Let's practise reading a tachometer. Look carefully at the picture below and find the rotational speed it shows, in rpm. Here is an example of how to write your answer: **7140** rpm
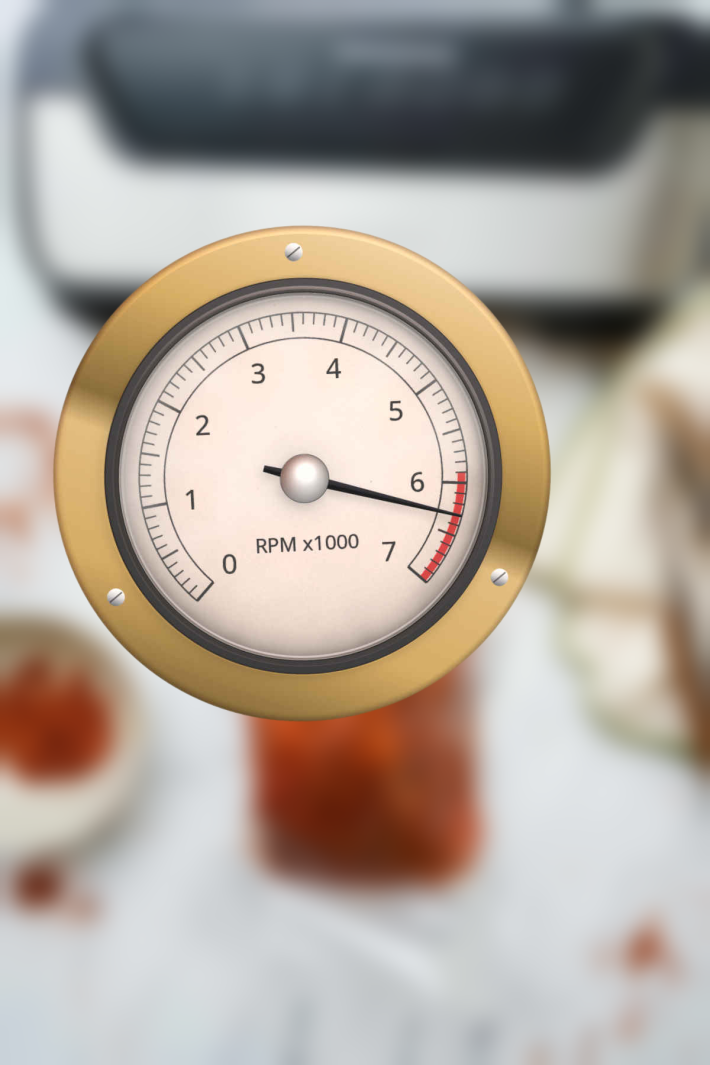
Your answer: **6300** rpm
